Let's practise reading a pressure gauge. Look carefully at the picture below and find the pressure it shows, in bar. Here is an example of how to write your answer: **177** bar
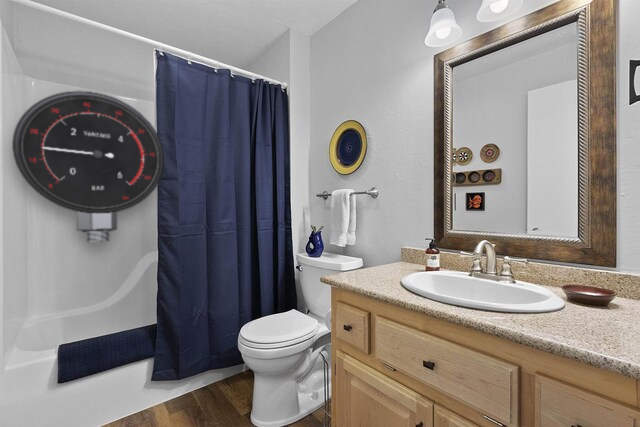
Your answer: **1** bar
